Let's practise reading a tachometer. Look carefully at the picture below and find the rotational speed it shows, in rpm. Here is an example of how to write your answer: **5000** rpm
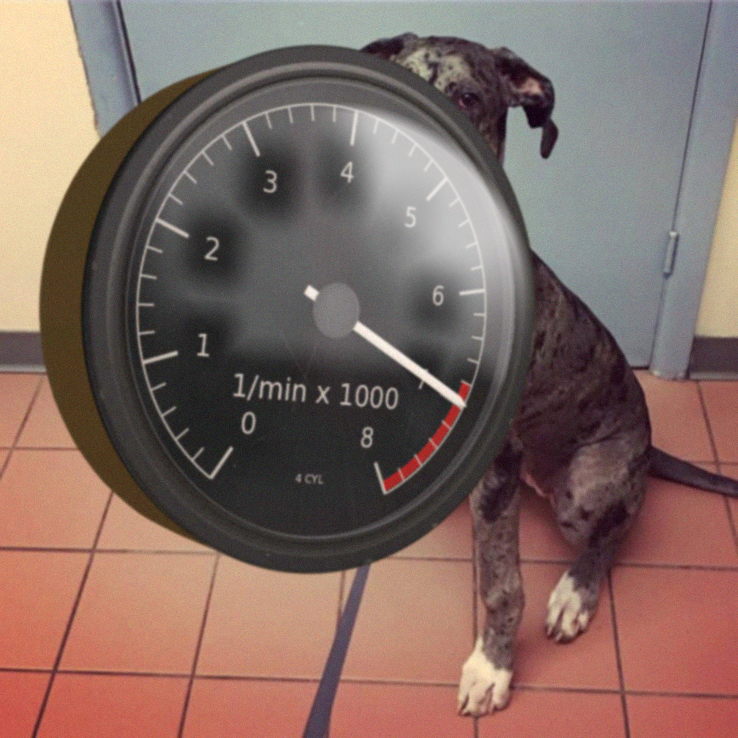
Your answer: **7000** rpm
